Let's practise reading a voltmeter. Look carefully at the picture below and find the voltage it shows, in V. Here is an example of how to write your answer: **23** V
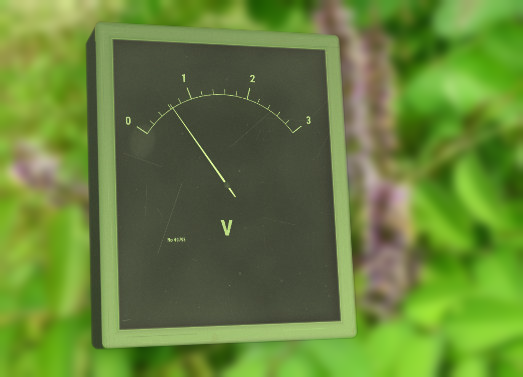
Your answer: **0.6** V
